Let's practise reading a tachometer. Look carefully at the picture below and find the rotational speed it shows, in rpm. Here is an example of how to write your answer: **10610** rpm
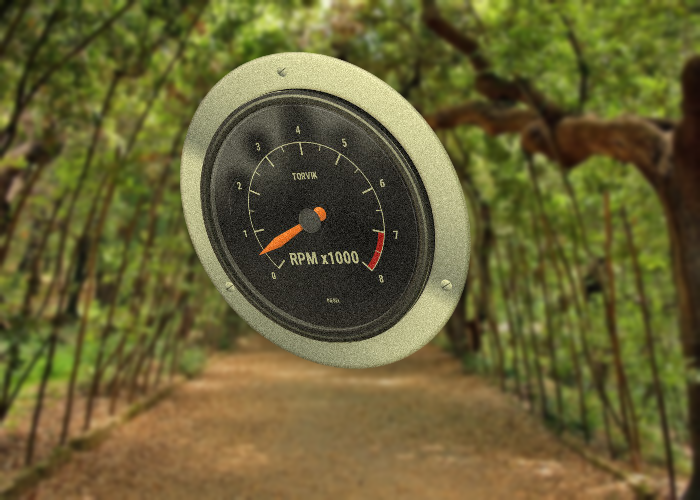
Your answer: **500** rpm
